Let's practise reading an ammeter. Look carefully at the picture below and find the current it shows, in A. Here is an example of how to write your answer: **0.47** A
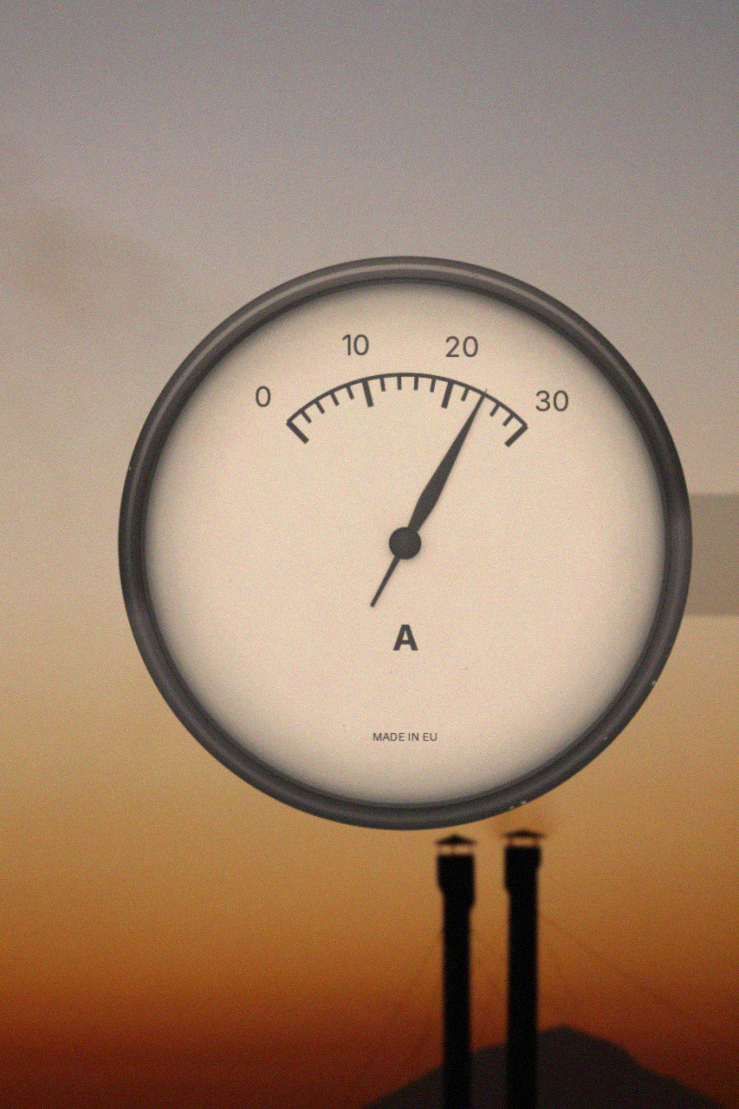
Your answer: **24** A
